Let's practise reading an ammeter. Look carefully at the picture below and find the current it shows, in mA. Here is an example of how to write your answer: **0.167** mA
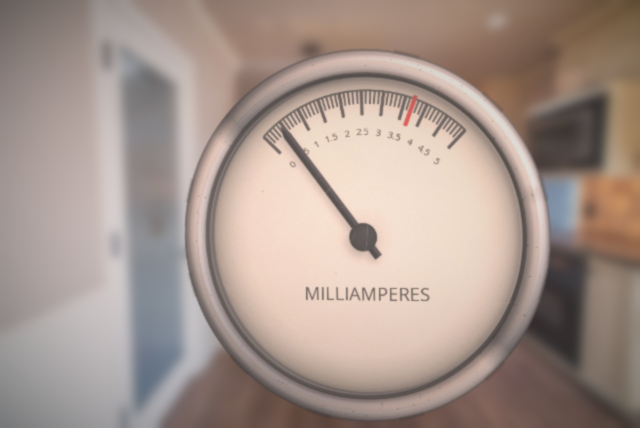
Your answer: **0.5** mA
